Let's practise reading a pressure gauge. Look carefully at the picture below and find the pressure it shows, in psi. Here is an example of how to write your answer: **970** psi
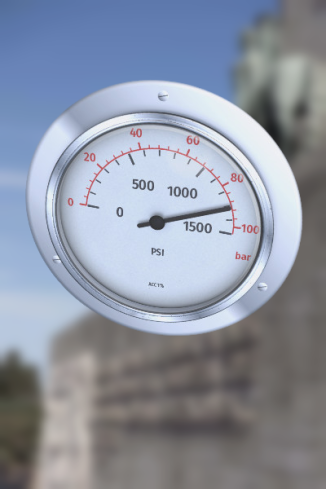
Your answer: **1300** psi
